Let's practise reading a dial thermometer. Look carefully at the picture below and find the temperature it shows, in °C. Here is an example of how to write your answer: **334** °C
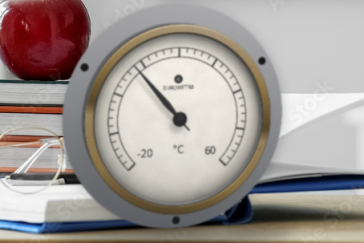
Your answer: **8** °C
